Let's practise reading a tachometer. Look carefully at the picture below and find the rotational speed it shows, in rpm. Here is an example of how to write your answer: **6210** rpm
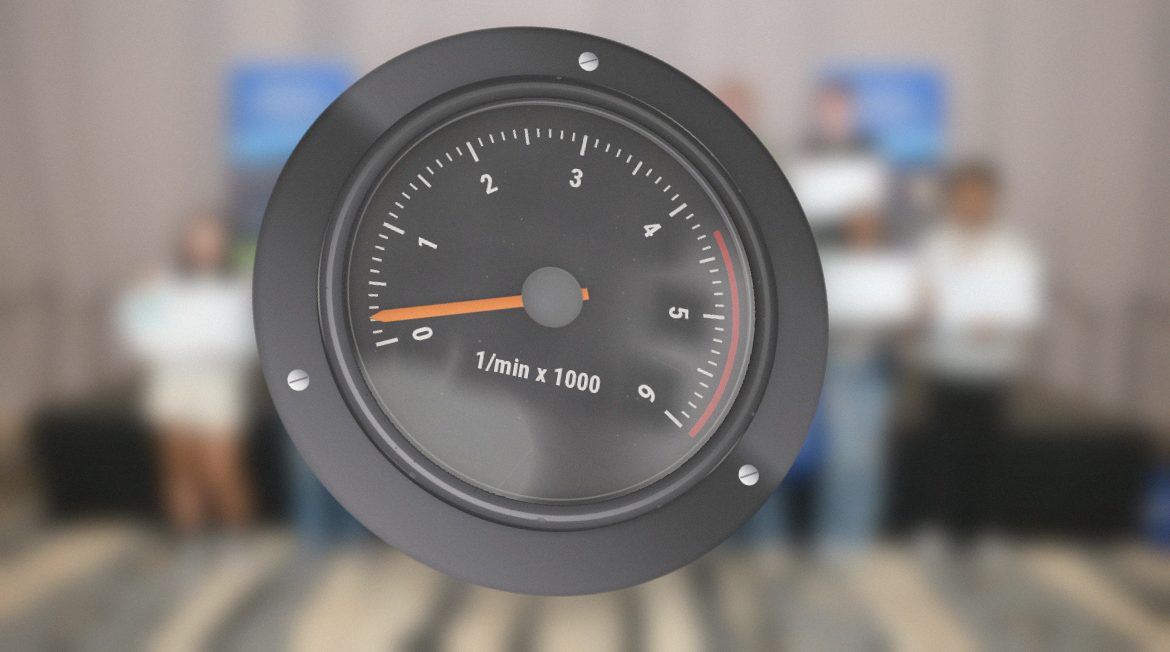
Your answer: **200** rpm
